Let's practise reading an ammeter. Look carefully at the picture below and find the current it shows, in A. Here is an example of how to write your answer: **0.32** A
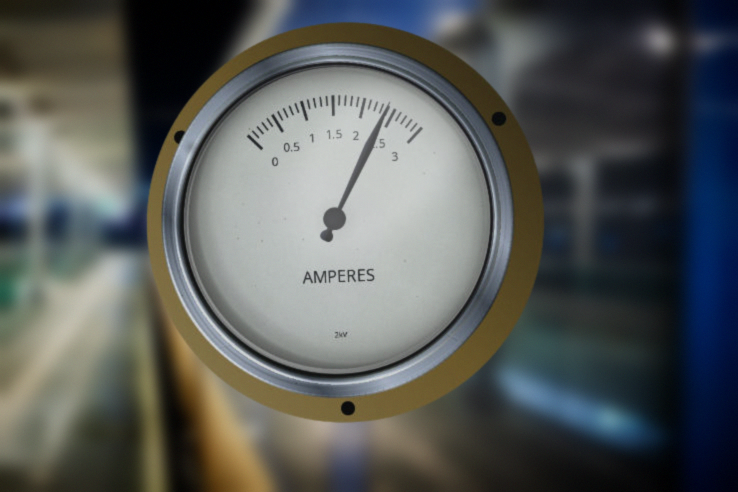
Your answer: **2.4** A
